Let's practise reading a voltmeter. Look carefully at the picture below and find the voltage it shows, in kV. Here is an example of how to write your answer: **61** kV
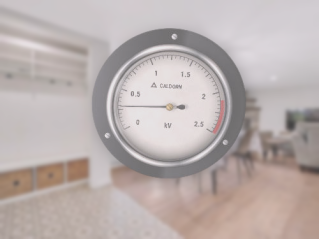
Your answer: **0.3** kV
